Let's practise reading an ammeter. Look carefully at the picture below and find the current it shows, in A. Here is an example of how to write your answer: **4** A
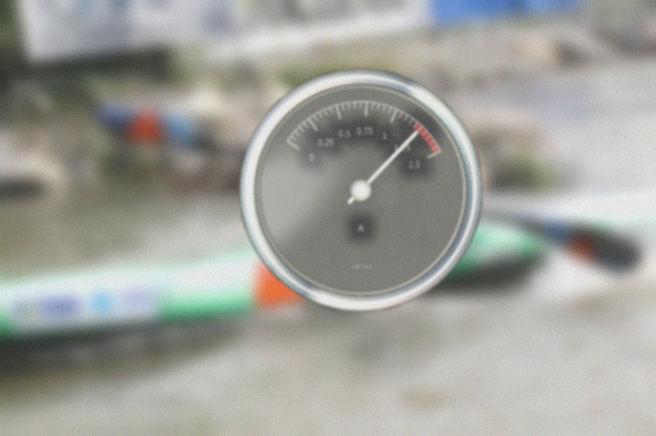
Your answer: **1.25** A
